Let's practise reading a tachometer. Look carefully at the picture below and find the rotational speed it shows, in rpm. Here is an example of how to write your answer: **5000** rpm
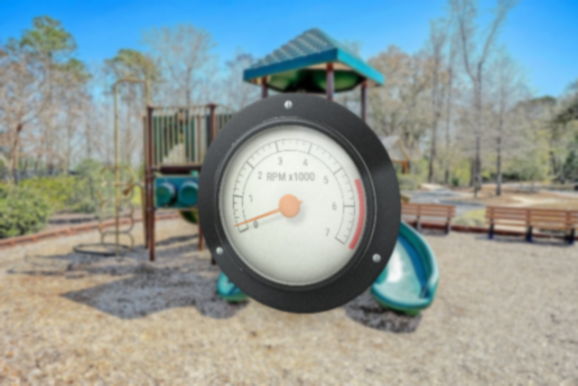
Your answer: **200** rpm
